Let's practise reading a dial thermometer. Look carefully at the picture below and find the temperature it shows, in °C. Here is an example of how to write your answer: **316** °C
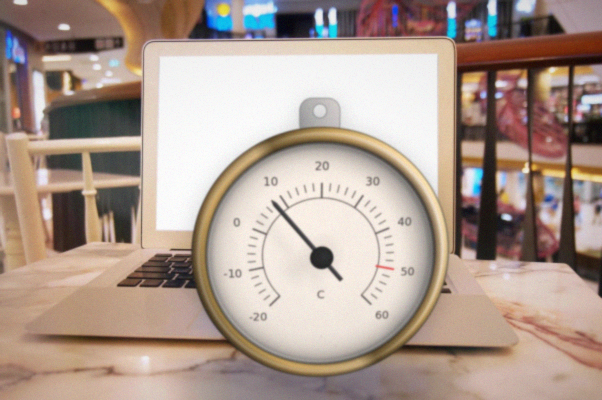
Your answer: **8** °C
